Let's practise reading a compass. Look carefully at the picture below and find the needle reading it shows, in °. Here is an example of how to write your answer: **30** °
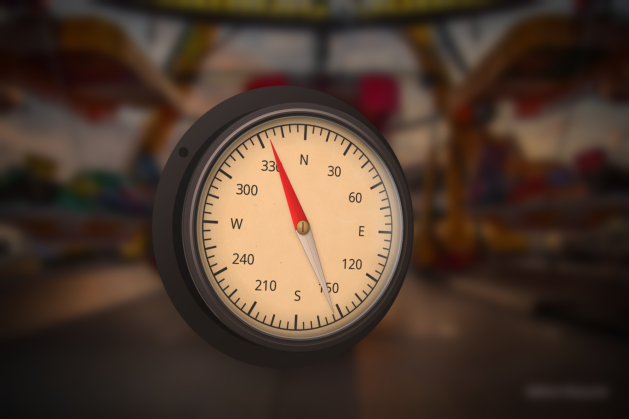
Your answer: **335** °
